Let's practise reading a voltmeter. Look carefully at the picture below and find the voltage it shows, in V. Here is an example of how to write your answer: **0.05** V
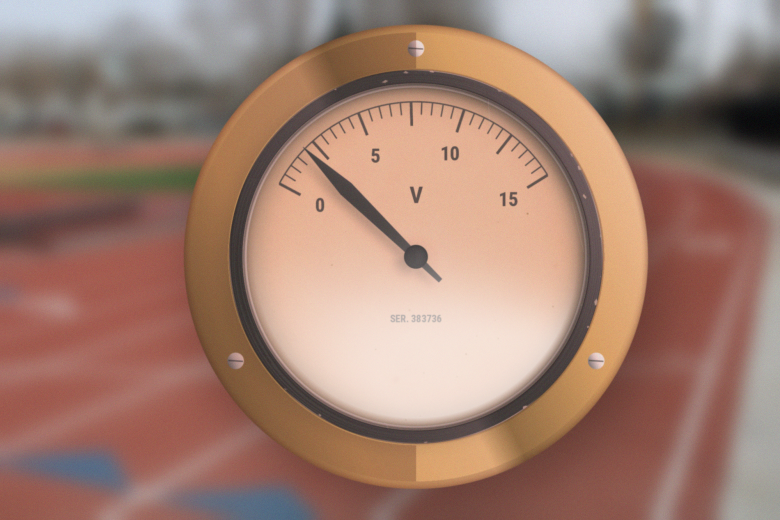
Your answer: **2** V
